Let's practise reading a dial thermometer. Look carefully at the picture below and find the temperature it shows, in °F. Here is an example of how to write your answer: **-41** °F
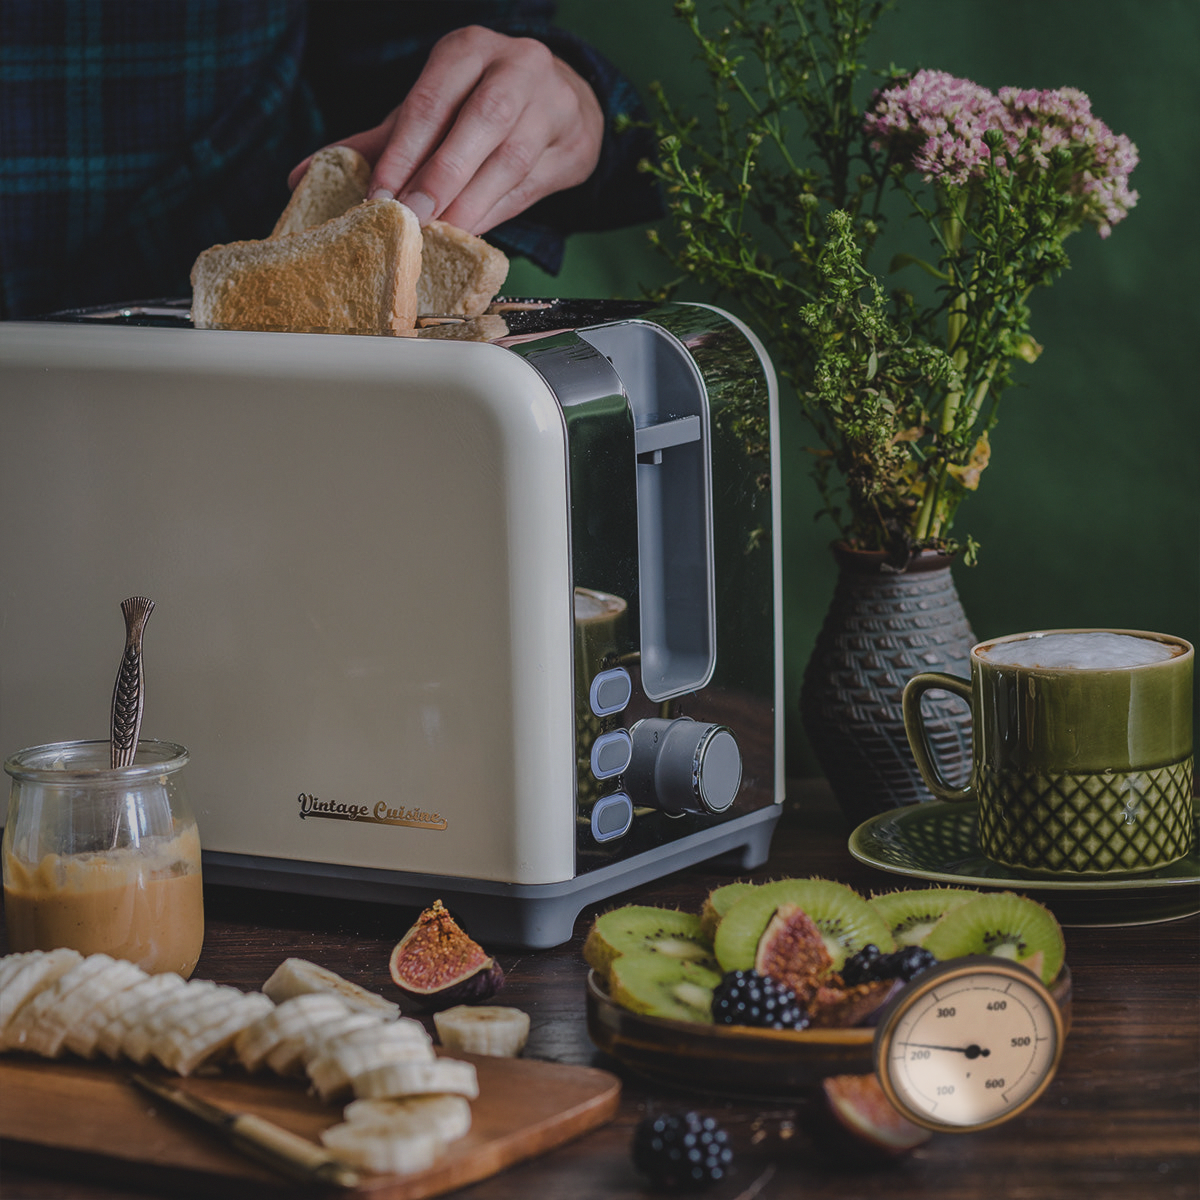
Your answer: **225** °F
